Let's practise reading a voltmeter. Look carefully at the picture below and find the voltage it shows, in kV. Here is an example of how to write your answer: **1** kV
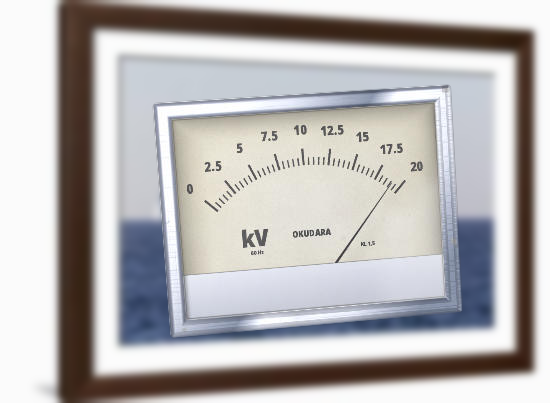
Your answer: **19** kV
